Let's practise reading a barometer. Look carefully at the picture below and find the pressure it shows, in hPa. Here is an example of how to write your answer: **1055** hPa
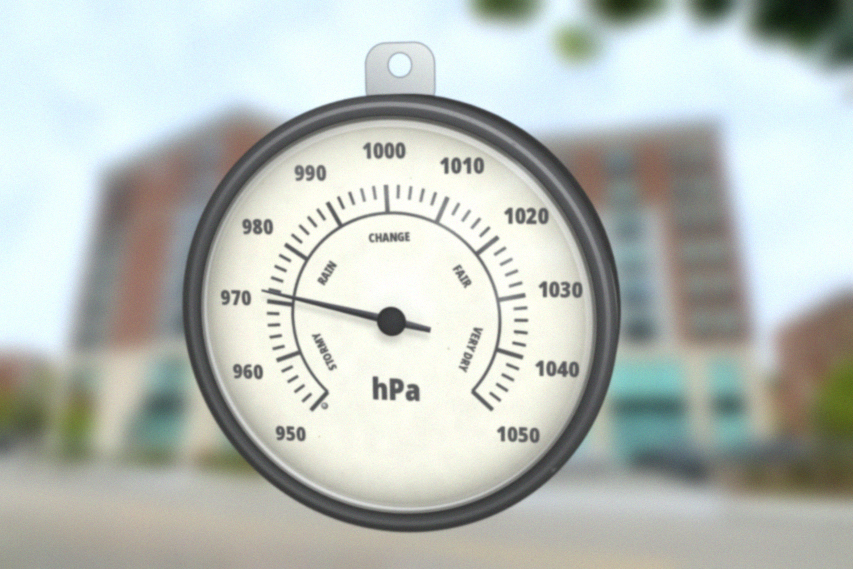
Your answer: **972** hPa
